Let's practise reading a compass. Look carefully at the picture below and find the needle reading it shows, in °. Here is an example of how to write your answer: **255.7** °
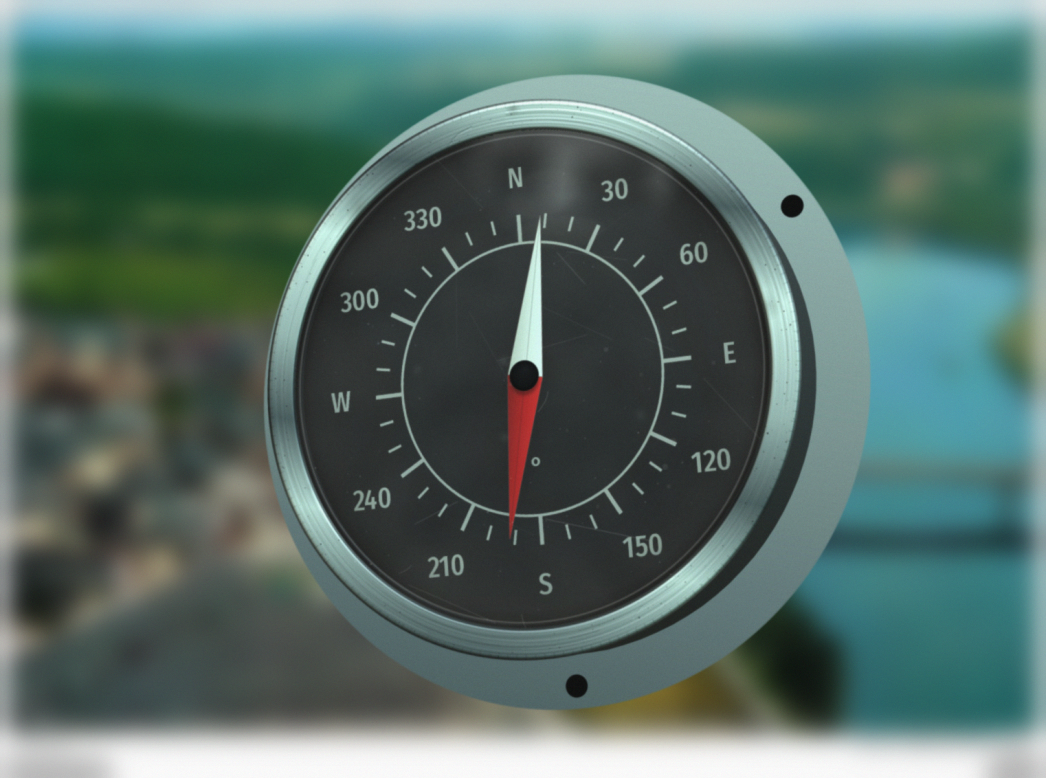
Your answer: **190** °
